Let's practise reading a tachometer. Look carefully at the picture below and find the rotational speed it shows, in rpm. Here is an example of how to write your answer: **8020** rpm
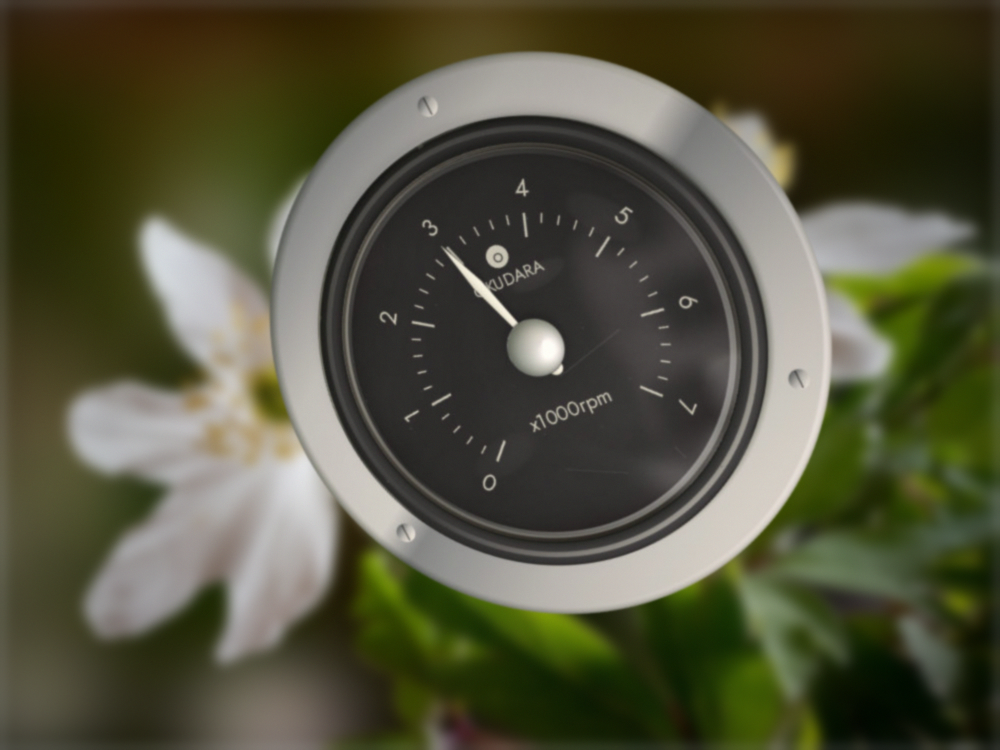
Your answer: **3000** rpm
